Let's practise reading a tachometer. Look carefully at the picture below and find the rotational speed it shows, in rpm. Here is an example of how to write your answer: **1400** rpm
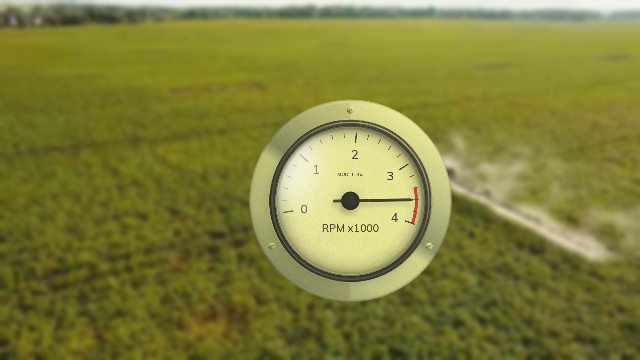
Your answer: **3600** rpm
